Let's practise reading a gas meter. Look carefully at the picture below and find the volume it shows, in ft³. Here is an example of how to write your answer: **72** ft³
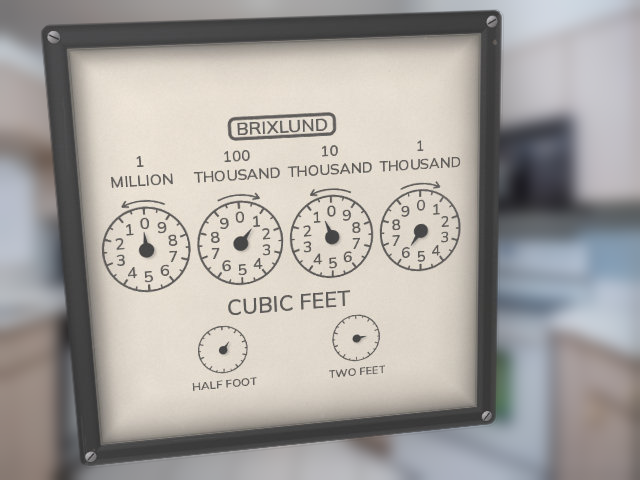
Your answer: **10600** ft³
